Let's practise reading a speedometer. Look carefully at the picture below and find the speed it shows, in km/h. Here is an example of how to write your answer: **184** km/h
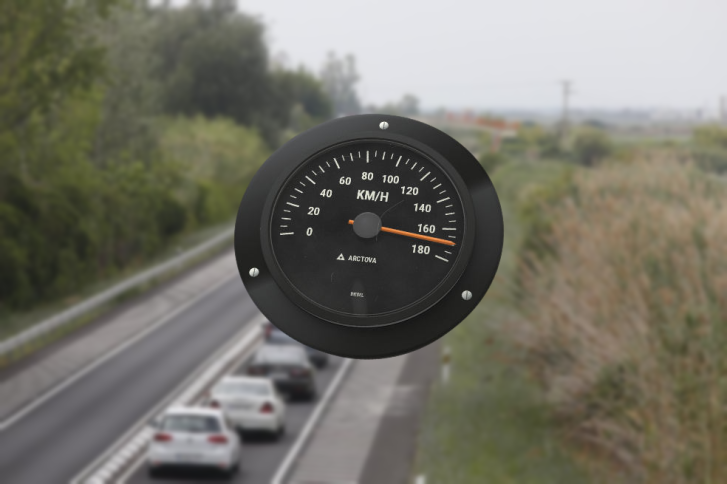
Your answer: **170** km/h
